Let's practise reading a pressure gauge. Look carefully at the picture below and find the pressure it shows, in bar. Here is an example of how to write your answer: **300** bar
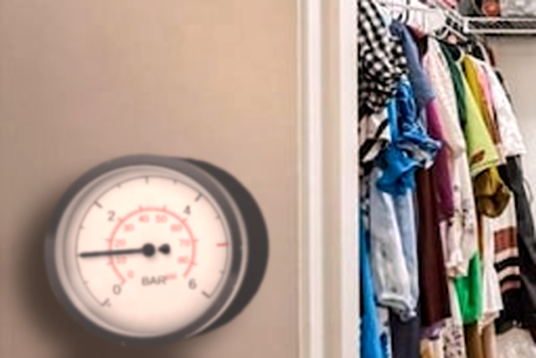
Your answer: **1** bar
